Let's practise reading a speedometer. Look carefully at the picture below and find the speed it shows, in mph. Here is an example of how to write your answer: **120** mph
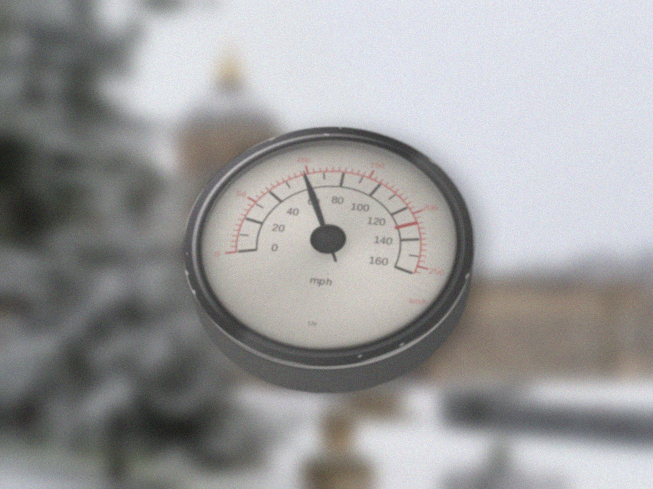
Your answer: **60** mph
